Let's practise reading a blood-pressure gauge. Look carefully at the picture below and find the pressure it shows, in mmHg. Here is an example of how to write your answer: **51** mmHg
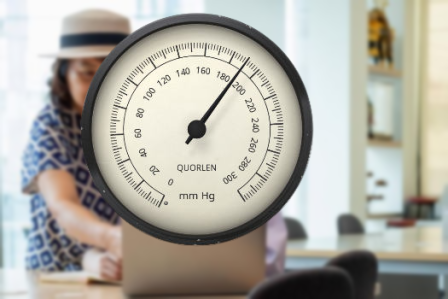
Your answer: **190** mmHg
